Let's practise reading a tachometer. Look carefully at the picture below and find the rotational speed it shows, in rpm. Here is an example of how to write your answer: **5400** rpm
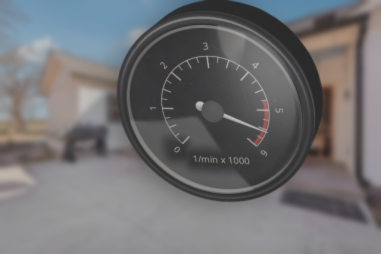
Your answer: **5500** rpm
